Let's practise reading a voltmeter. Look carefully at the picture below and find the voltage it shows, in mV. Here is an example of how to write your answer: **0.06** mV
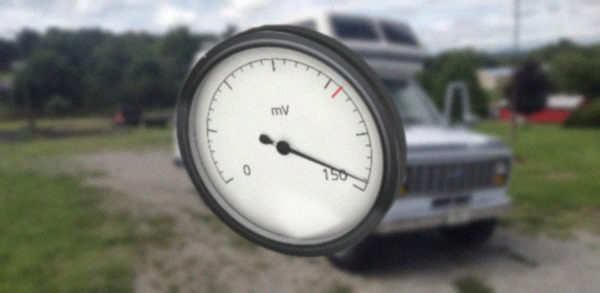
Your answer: **145** mV
